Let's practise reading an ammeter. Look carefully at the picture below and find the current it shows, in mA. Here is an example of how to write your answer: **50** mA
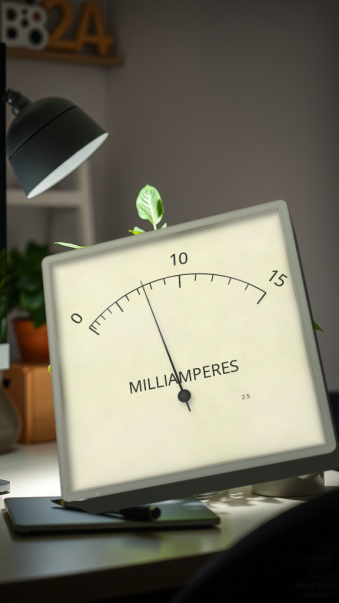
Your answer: **7.5** mA
